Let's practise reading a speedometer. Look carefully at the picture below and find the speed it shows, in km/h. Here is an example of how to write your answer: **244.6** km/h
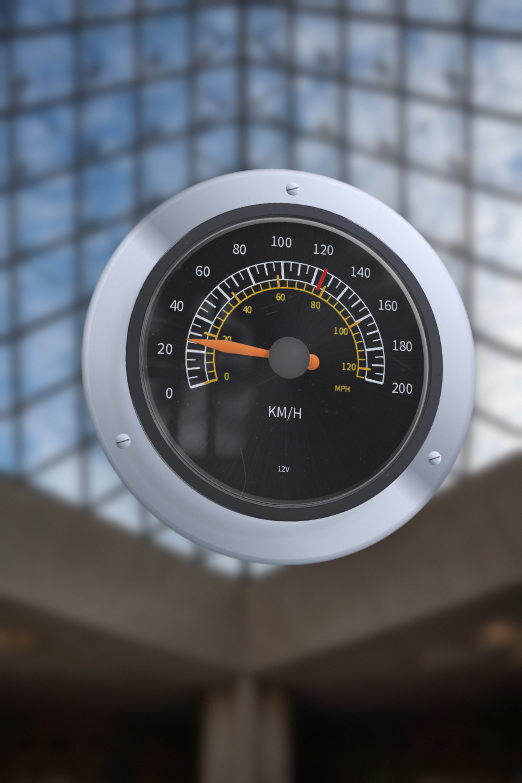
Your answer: **25** km/h
